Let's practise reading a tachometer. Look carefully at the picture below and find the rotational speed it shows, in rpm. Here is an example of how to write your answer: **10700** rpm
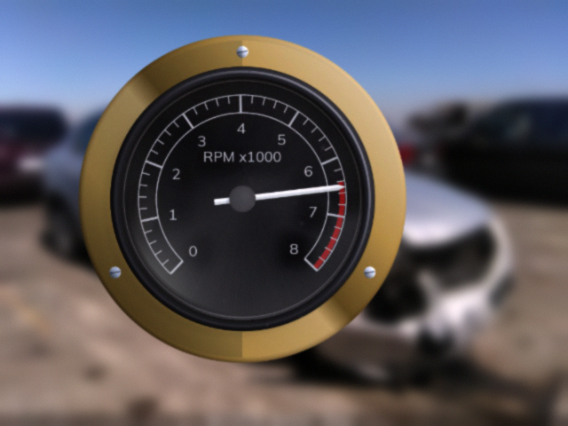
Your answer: **6500** rpm
